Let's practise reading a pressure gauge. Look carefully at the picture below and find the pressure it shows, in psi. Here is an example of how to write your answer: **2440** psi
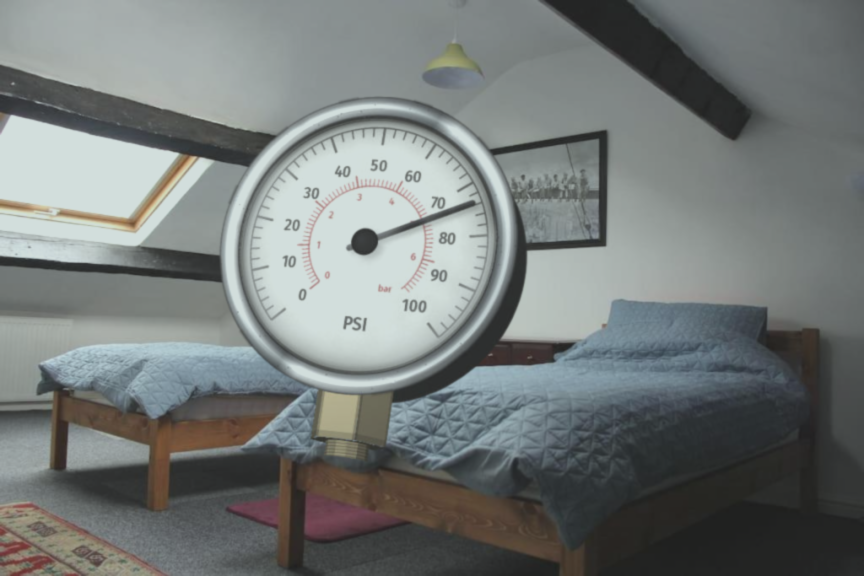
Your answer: **74** psi
